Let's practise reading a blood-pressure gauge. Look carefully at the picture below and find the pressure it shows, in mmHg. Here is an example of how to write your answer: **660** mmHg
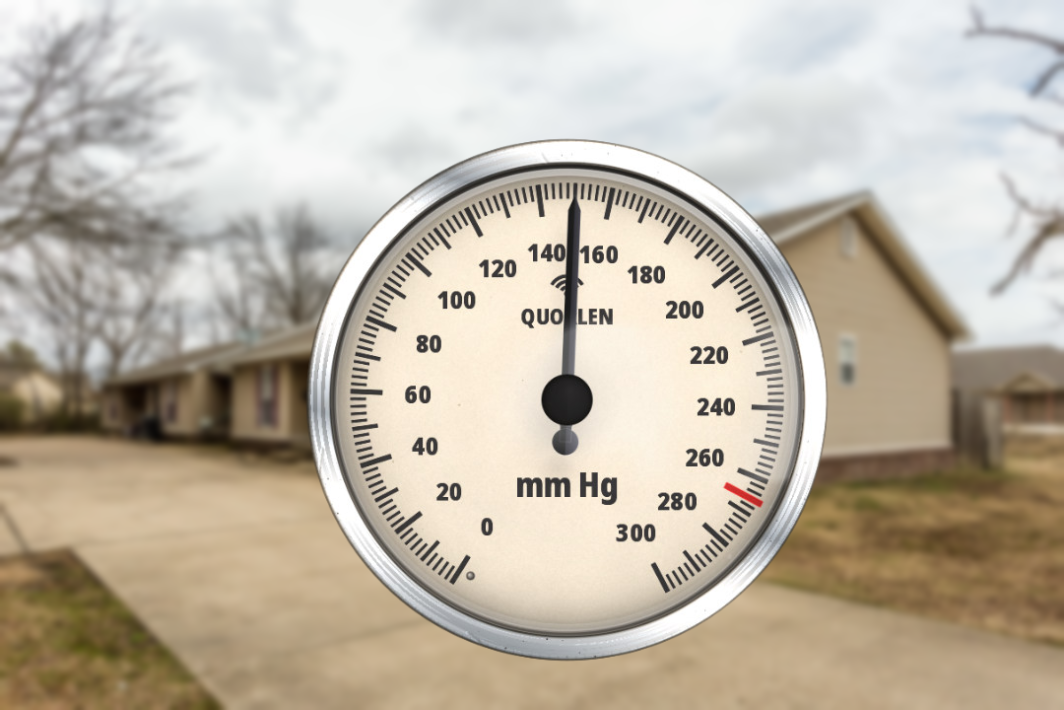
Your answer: **150** mmHg
